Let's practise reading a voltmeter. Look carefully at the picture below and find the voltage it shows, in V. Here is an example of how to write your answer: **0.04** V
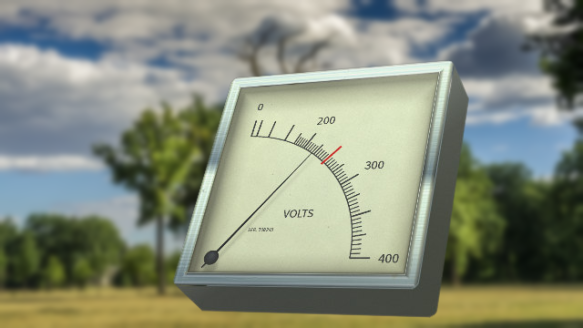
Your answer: **225** V
